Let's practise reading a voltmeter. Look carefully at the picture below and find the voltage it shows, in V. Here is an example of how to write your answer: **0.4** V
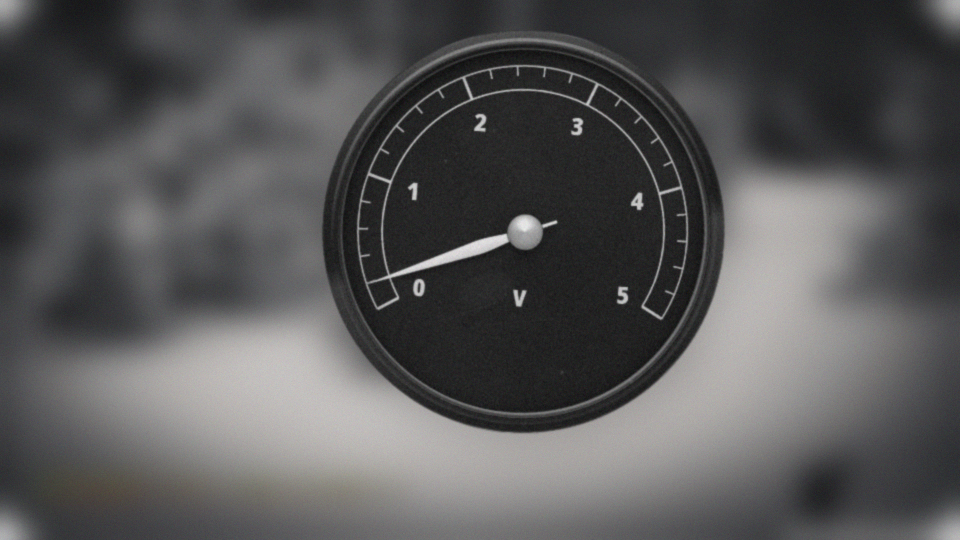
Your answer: **0.2** V
